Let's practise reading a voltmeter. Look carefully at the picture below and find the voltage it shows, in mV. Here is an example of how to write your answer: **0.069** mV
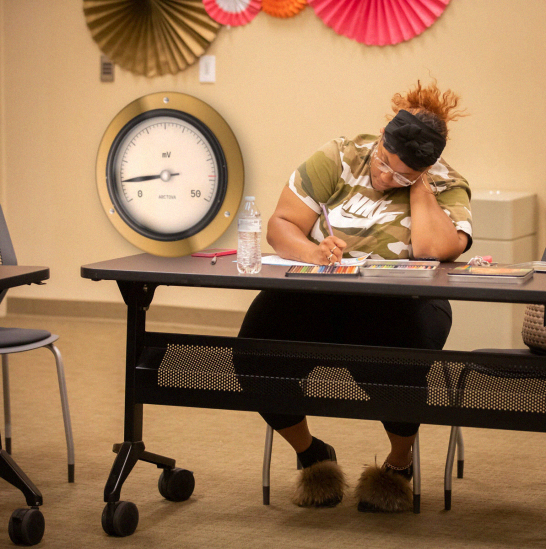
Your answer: **5** mV
